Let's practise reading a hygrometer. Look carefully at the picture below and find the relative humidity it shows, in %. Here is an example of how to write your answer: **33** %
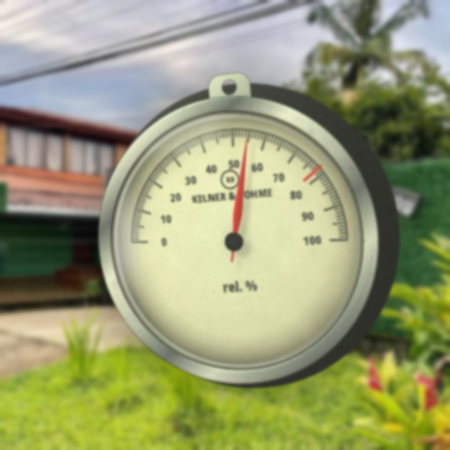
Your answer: **55** %
